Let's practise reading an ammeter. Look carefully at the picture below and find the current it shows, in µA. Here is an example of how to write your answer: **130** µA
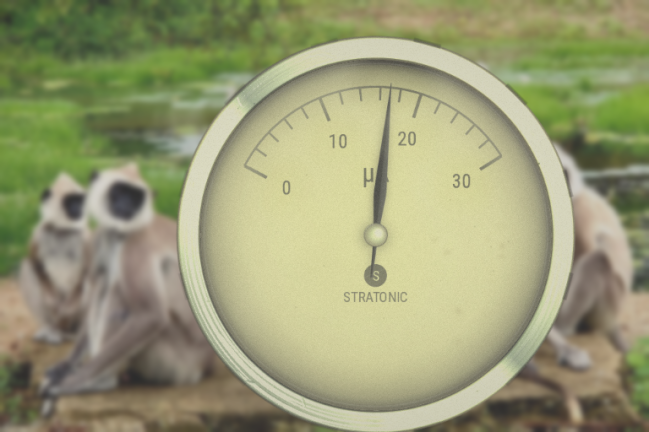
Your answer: **17** µA
